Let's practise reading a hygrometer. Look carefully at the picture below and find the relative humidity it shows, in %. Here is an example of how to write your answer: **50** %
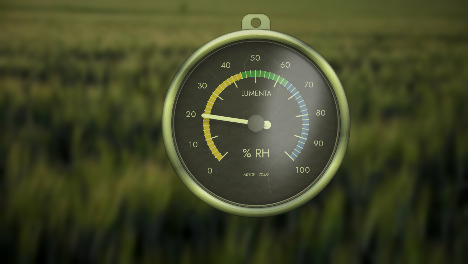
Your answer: **20** %
